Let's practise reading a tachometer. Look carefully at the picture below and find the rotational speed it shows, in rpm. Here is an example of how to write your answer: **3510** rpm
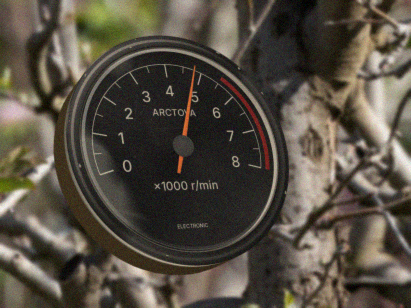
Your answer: **4750** rpm
